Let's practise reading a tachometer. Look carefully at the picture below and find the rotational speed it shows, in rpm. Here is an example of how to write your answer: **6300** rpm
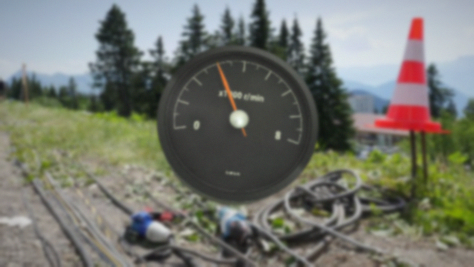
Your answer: **3000** rpm
